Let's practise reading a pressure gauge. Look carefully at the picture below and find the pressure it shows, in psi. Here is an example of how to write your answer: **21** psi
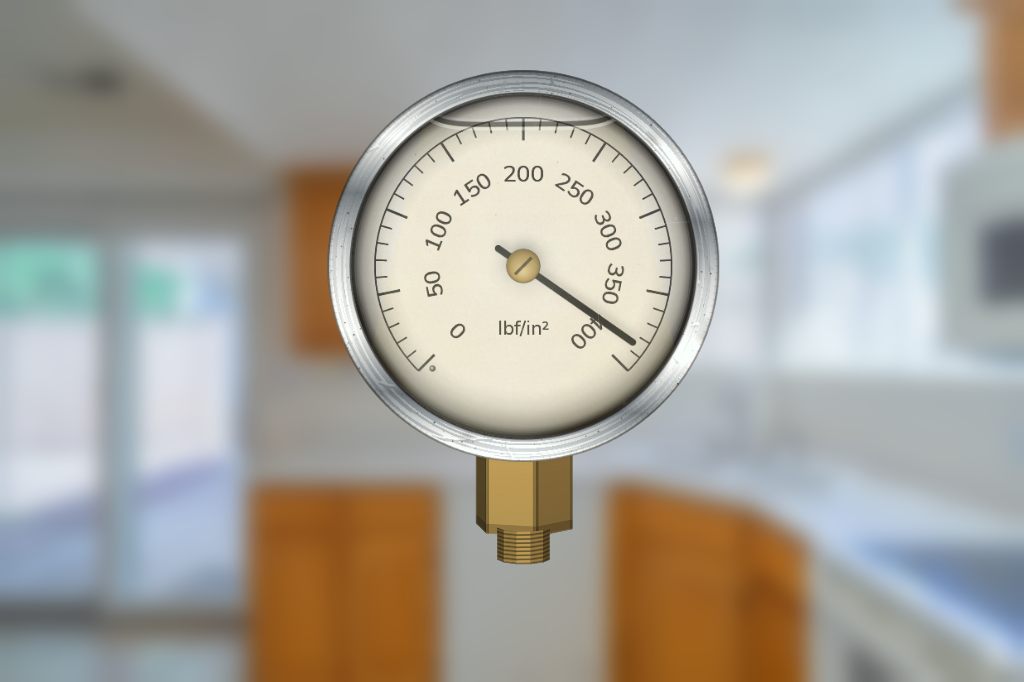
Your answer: **385** psi
